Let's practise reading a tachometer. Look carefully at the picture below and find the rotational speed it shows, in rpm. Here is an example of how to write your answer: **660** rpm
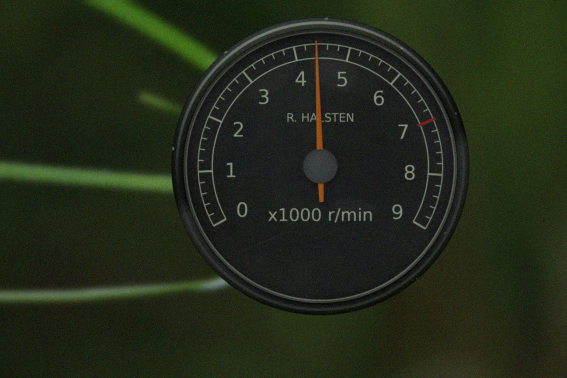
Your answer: **4400** rpm
